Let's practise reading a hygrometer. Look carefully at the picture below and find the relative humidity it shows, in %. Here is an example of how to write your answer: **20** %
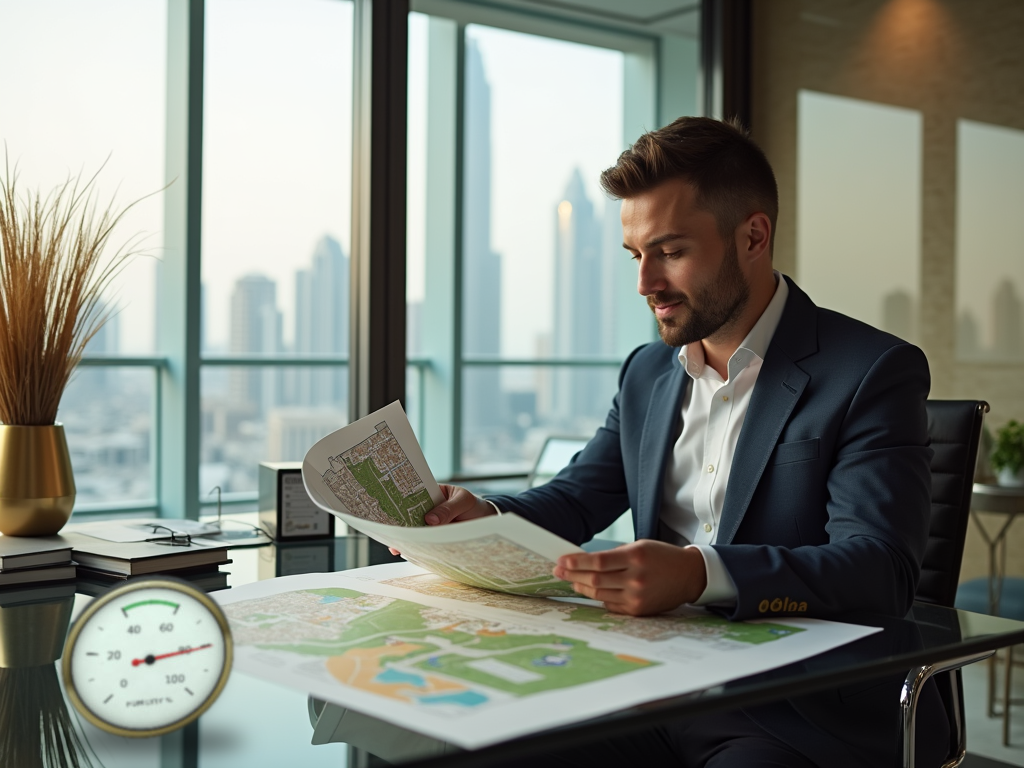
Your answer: **80** %
